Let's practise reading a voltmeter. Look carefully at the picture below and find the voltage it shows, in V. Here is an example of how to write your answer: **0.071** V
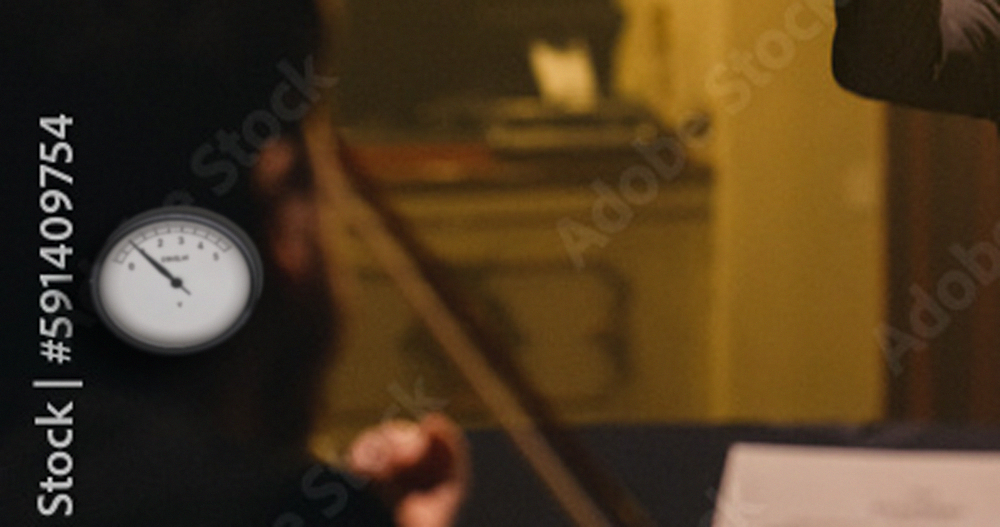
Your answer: **1** V
